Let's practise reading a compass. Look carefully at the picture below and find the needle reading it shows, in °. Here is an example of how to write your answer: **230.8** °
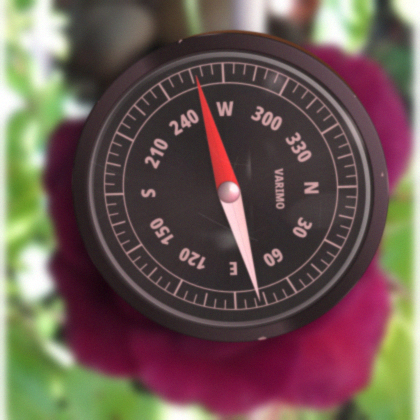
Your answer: **257.5** °
